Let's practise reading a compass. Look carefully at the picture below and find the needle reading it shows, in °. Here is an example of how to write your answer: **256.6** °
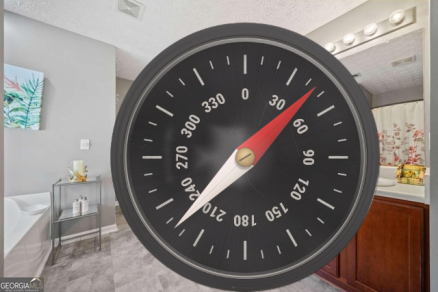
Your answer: **45** °
